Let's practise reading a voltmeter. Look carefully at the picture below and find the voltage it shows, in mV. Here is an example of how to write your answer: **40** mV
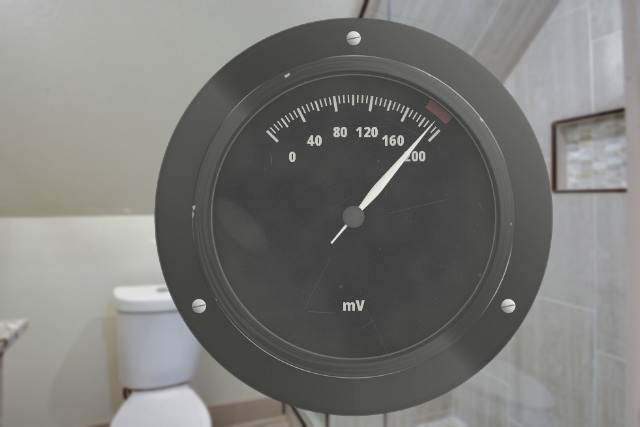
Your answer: **190** mV
